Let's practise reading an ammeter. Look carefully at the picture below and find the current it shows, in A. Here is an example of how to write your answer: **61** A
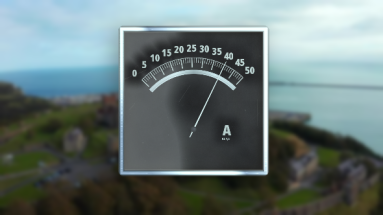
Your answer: **40** A
